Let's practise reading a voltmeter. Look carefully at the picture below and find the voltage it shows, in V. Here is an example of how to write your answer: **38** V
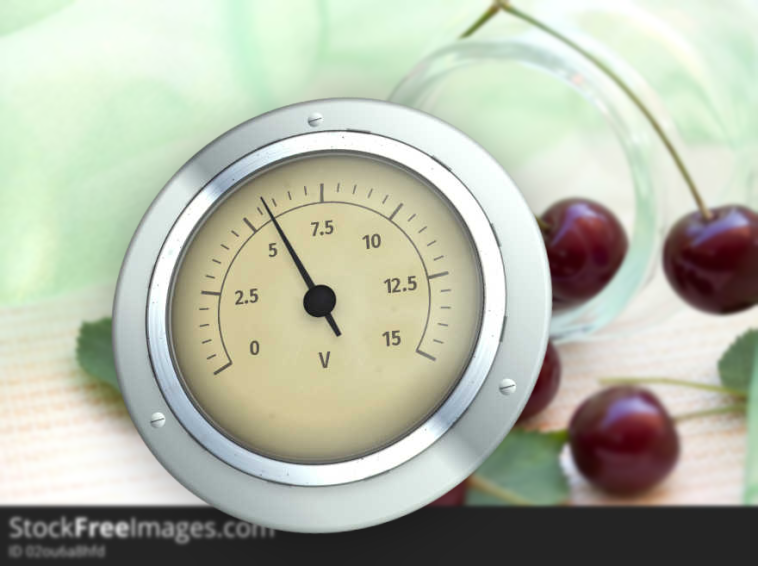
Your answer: **5.75** V
